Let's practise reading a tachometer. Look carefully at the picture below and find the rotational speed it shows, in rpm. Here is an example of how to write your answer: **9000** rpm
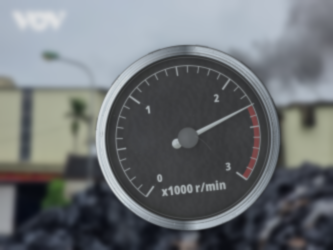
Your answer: **2300** rpm
